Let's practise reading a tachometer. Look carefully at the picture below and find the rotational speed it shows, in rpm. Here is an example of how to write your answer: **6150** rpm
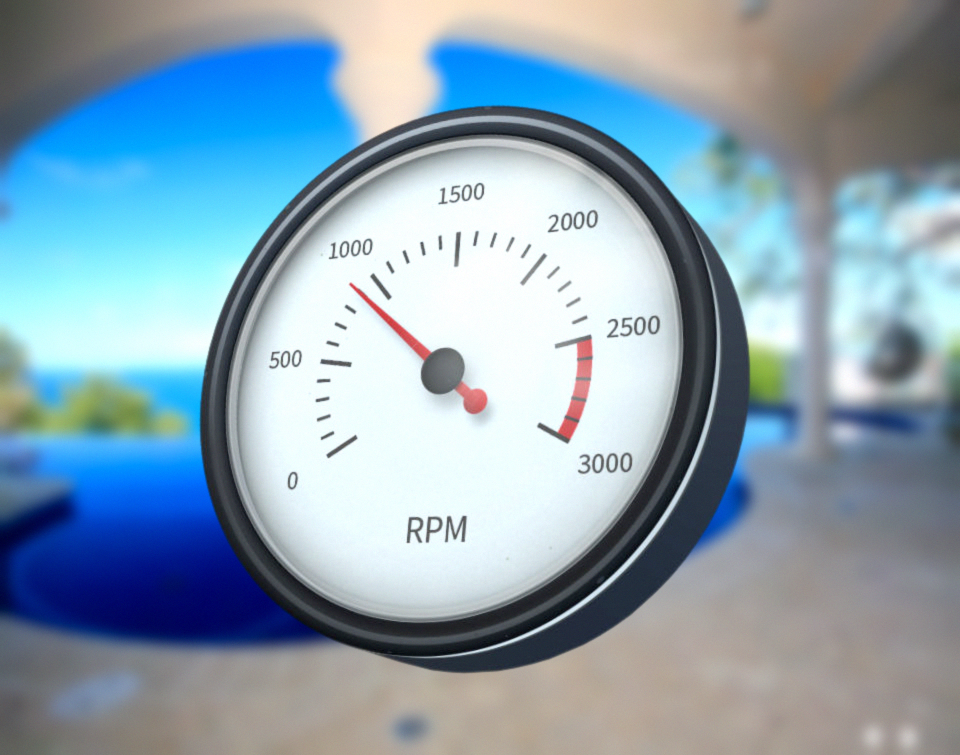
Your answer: **900** rpm
